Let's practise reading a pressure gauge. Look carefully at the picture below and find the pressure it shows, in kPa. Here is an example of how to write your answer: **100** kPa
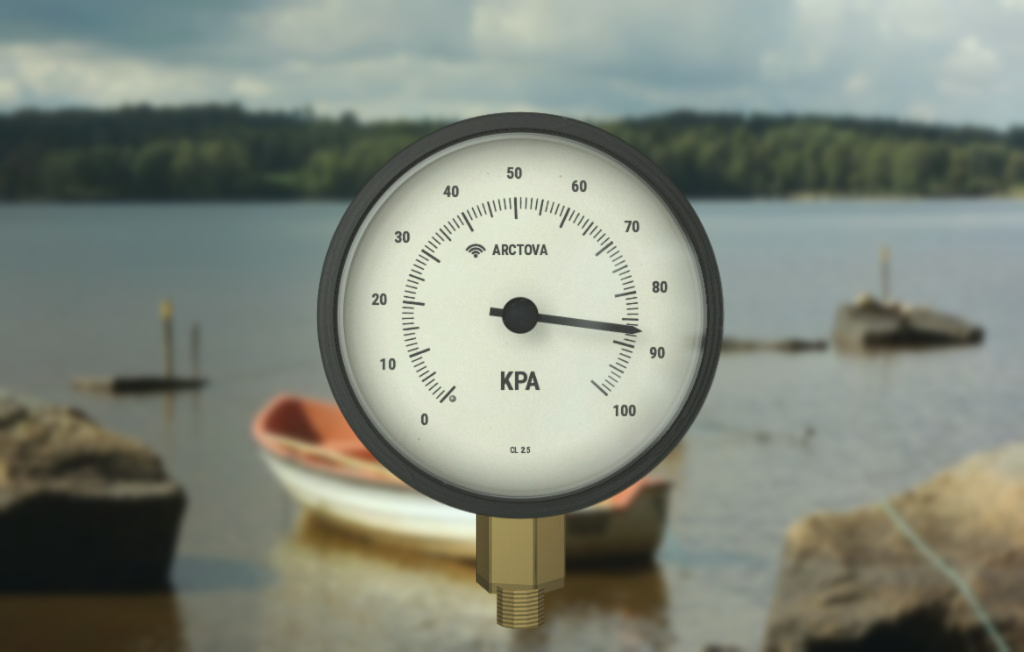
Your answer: **87** kPa
